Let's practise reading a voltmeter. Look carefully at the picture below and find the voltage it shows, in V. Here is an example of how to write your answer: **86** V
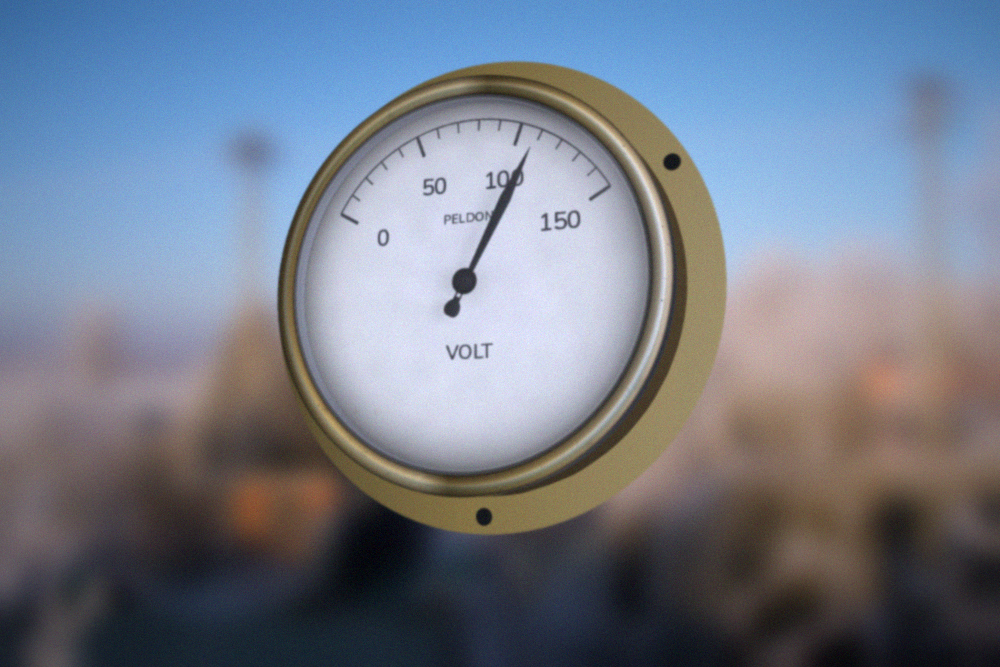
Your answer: **110** V
